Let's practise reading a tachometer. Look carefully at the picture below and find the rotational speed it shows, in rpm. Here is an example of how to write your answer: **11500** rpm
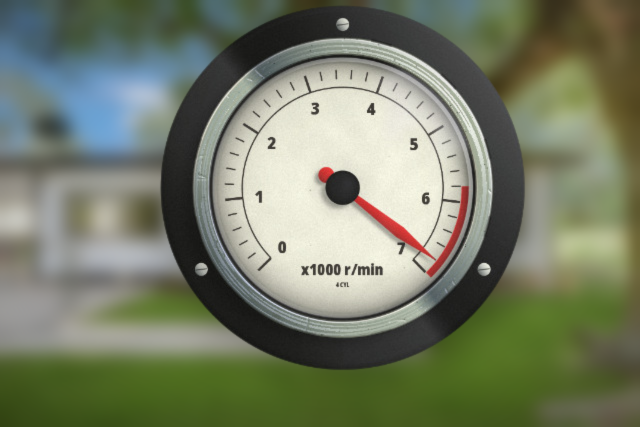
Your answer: **6800** rpm
